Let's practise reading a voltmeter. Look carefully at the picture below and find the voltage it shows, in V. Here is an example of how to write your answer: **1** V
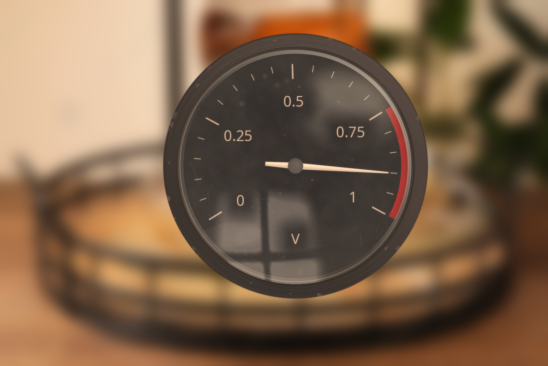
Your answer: **0.9** V
